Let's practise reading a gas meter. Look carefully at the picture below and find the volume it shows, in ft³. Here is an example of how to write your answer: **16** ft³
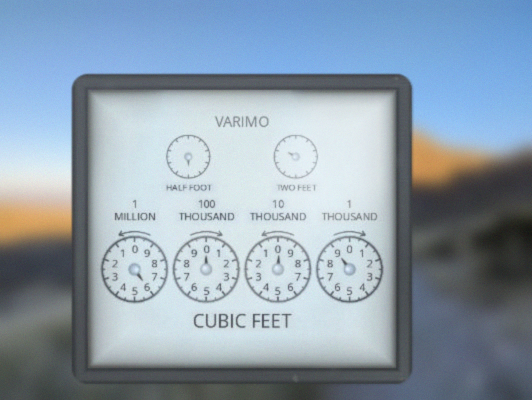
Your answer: **599900** ft³
